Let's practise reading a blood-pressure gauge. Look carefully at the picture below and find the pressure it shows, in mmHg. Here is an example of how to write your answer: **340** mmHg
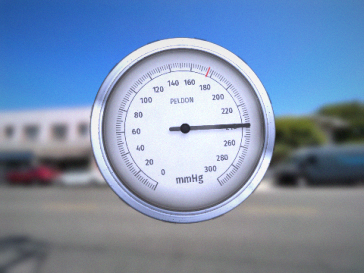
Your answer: **240** mmHg
